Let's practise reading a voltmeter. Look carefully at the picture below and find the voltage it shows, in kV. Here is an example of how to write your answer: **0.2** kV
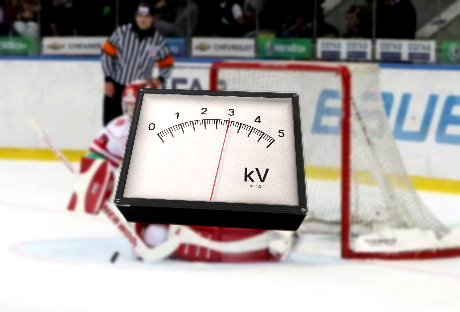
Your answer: **3** kV
